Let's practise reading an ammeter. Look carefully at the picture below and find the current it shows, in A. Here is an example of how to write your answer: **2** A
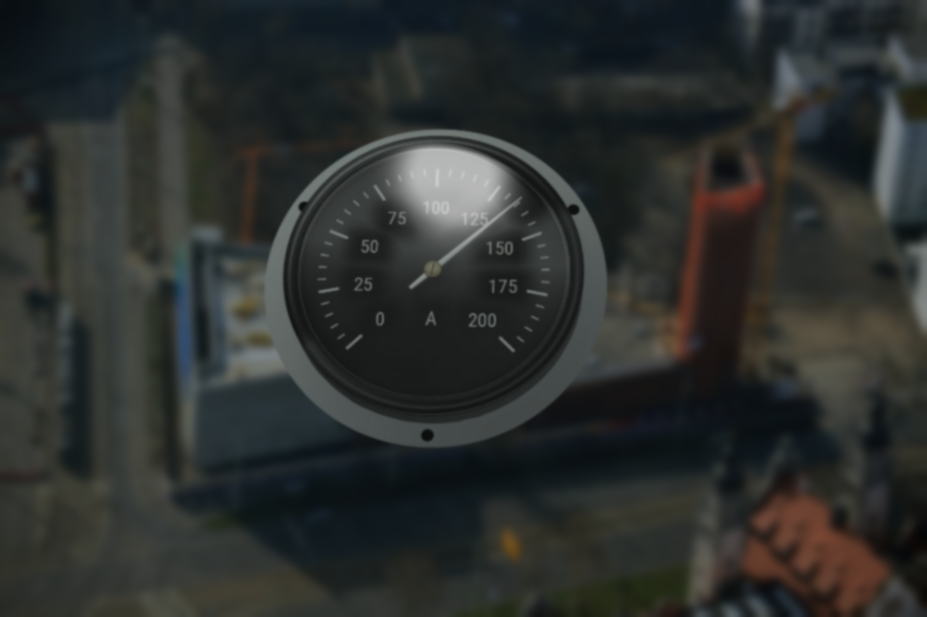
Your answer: **135** A
